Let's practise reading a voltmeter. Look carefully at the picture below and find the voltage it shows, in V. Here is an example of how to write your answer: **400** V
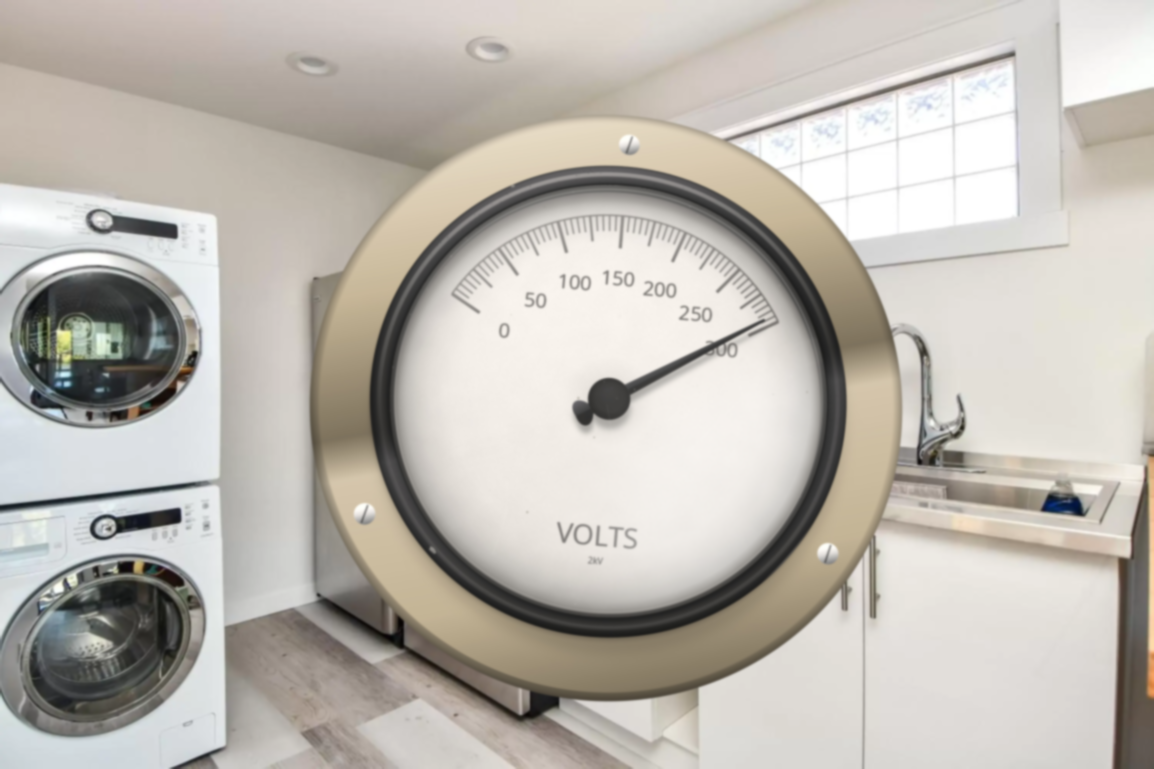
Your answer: **295** V
